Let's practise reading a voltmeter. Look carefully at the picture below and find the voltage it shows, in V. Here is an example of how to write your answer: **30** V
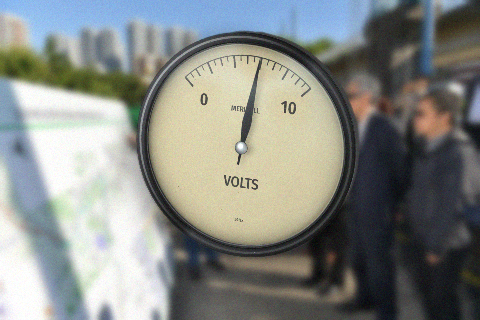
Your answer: **6** V
